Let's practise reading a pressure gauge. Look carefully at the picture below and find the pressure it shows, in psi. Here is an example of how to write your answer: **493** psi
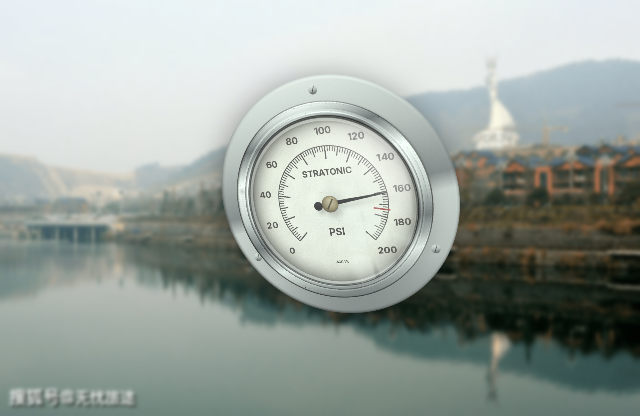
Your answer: **160** psi
